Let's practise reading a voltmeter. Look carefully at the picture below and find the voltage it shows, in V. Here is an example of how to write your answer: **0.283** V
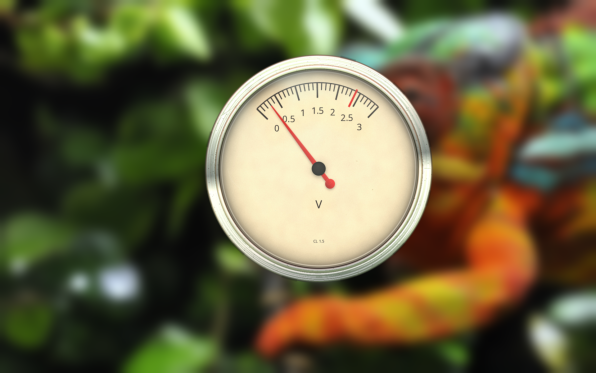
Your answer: **0.3** V
